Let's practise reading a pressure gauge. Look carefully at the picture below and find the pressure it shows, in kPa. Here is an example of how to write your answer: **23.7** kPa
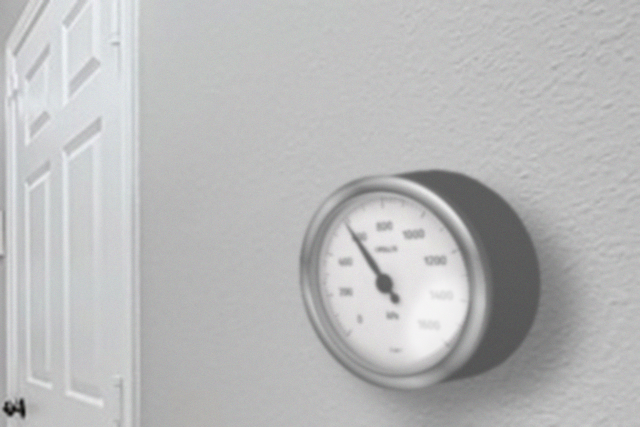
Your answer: **600** kPa
